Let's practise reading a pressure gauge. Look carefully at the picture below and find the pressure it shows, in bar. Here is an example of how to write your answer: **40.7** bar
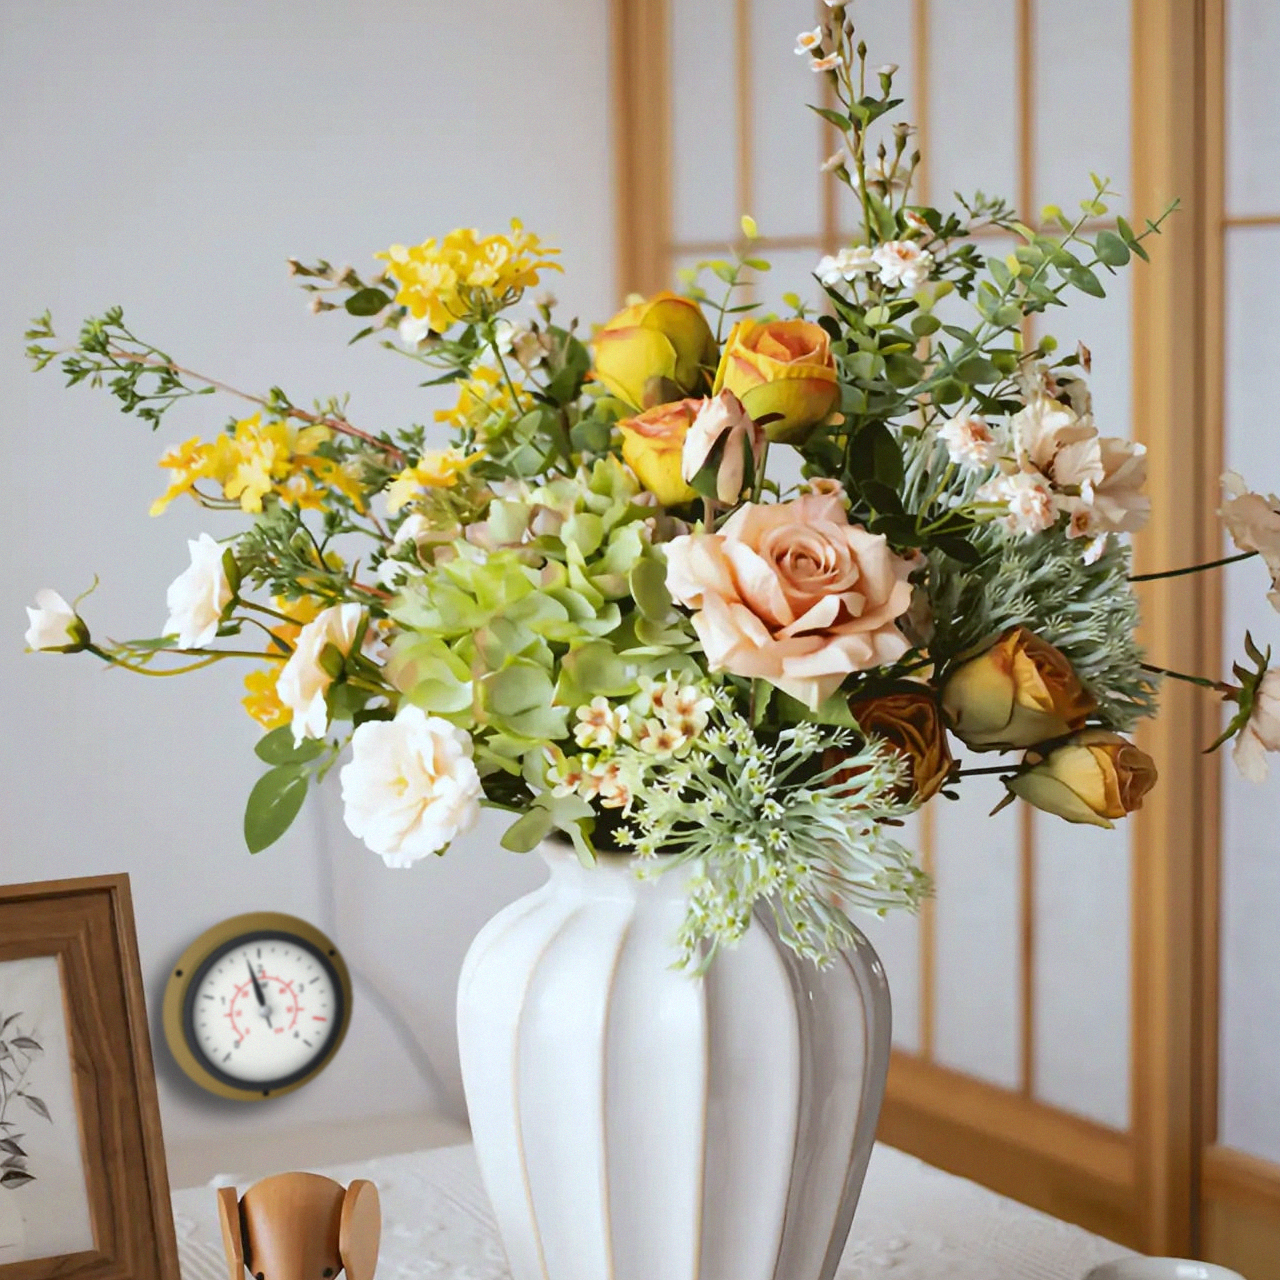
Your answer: **1.8** bar
